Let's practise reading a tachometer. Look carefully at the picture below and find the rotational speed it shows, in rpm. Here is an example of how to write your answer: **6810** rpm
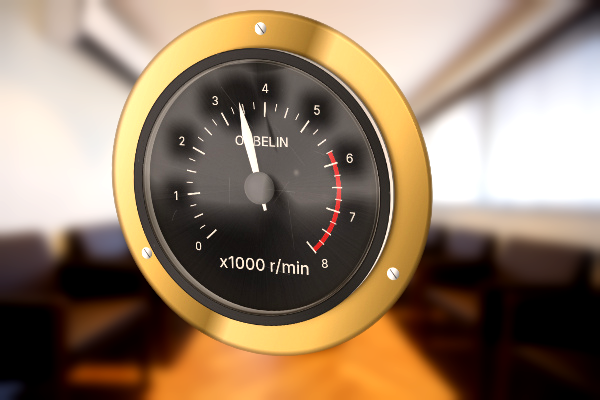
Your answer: **3500** rpm
